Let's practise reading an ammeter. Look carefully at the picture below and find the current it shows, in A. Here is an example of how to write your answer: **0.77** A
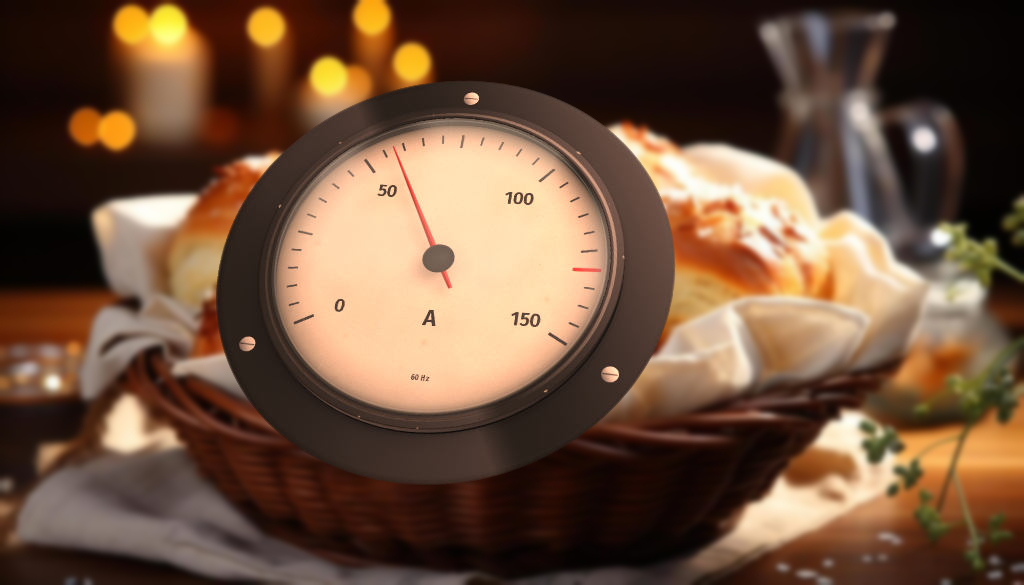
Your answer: **57.5** A
